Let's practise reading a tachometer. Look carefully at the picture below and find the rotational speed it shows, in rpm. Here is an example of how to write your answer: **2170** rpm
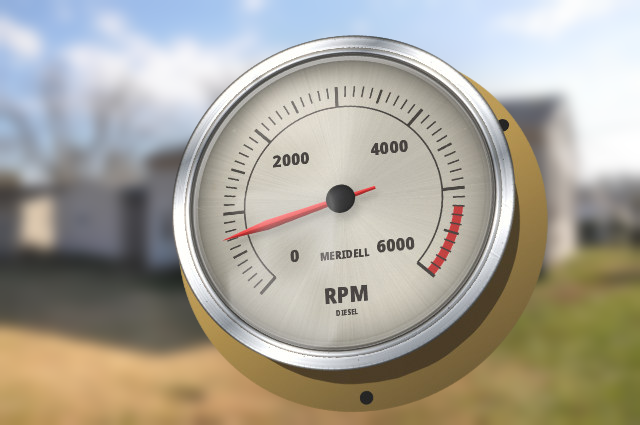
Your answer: **700** rpm
